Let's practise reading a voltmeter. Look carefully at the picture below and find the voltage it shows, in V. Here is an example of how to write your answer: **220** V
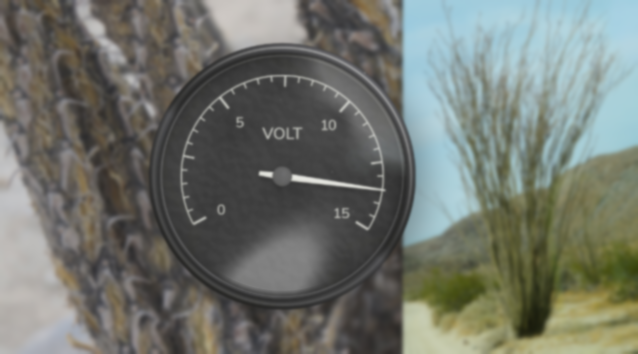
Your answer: **13.5** V
